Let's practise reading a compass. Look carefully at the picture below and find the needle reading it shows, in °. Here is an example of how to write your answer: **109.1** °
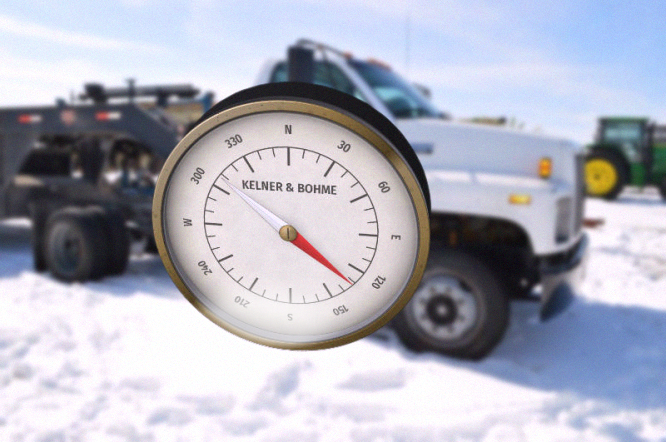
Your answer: **130** °
